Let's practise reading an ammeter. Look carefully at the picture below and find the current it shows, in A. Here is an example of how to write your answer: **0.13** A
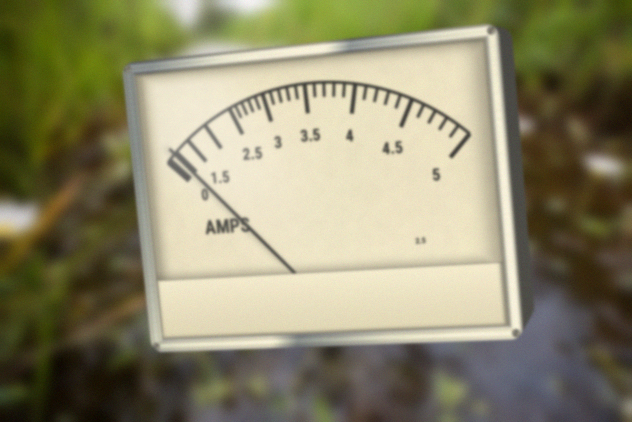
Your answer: **1** A
